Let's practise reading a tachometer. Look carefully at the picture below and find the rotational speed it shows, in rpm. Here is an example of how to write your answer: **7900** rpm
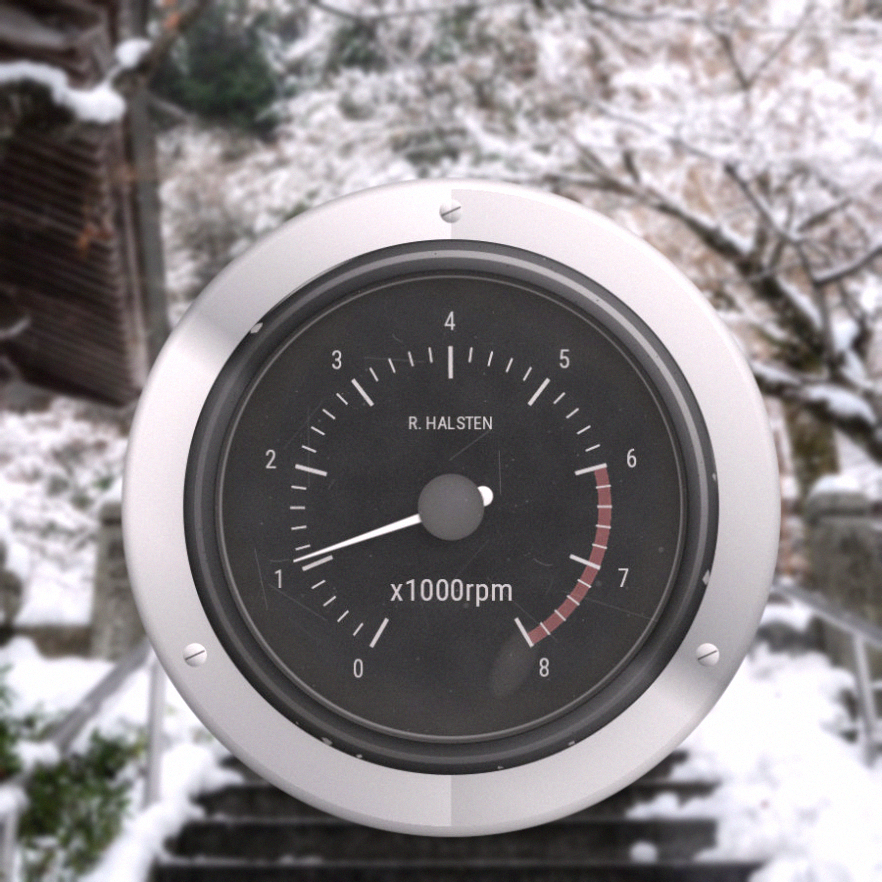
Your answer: **1100** rpm
